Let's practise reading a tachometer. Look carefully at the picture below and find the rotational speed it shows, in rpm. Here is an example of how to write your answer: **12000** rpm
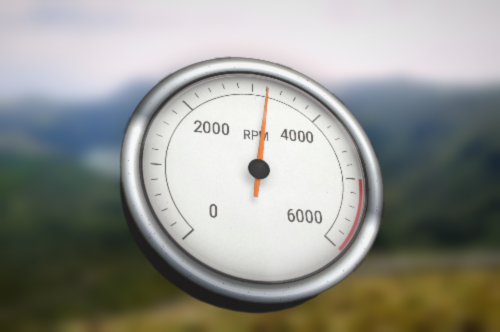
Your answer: **3200** rpm
